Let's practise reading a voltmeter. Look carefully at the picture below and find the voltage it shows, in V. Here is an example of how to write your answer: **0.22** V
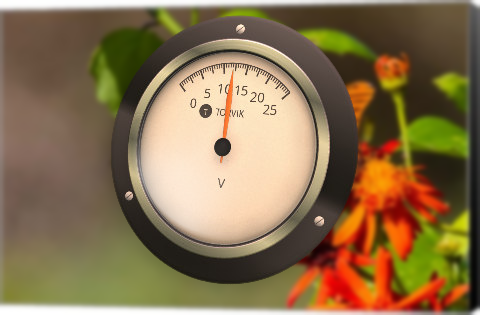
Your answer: **12.5** V
